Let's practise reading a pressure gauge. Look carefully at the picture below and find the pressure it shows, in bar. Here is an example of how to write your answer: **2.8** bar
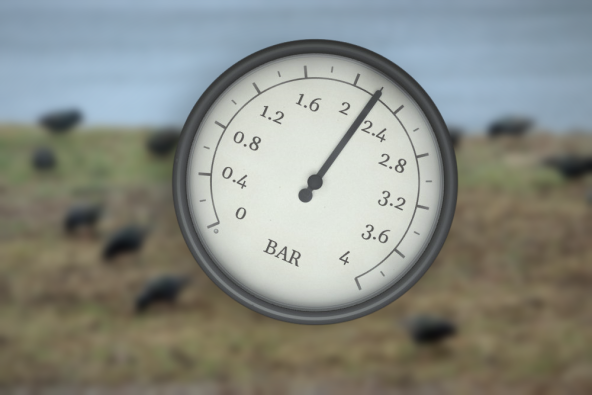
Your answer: **2.2** bar
